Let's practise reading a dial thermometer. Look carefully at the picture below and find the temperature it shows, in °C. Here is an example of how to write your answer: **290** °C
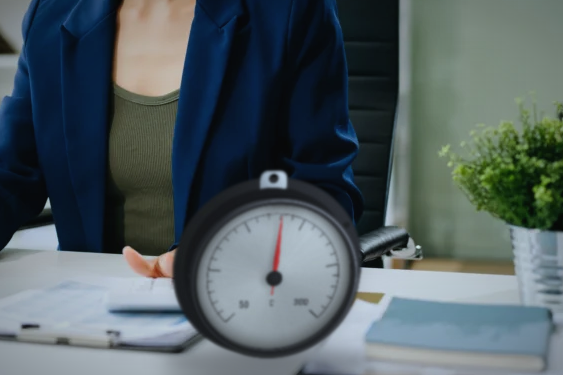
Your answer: **180** °C
